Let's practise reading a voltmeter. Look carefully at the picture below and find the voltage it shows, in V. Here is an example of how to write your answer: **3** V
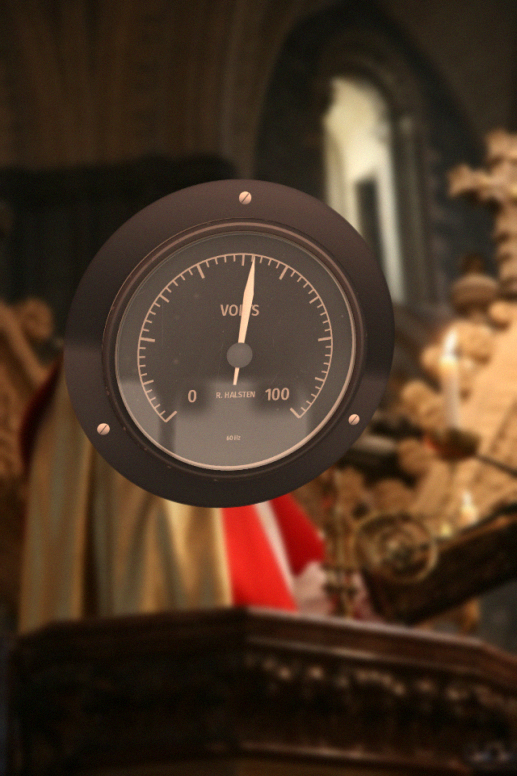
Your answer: **52** V
